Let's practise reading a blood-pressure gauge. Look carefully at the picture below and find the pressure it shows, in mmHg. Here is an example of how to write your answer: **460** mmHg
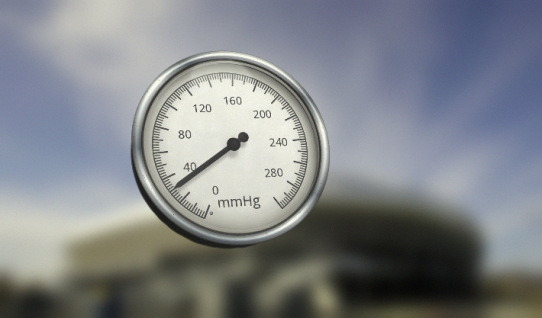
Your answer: **30** mmHg
